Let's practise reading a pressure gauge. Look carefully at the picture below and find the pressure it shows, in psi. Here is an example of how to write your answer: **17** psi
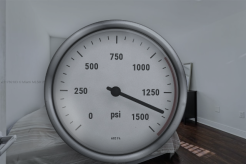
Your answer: **1375** psi
